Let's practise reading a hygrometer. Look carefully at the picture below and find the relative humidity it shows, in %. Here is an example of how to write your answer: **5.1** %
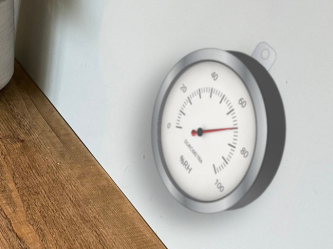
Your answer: **70** %
